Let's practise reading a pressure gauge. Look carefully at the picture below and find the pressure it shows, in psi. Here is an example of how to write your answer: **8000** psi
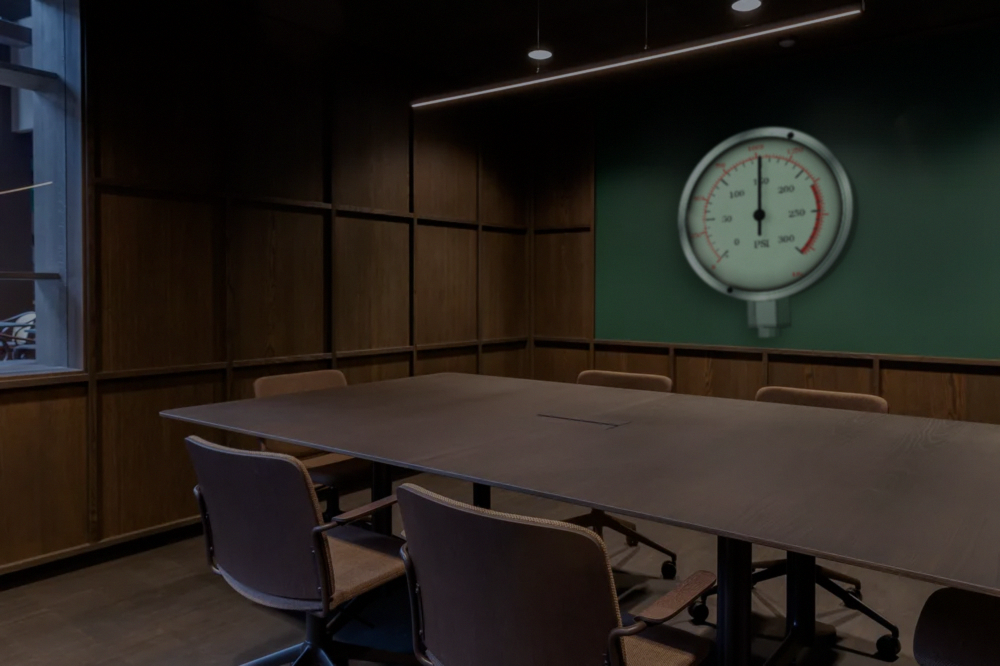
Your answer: **150** psi
